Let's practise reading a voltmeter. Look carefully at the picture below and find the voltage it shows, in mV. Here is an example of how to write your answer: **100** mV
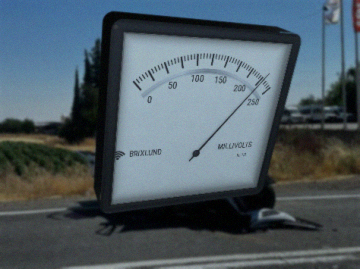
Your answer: **225** mV
